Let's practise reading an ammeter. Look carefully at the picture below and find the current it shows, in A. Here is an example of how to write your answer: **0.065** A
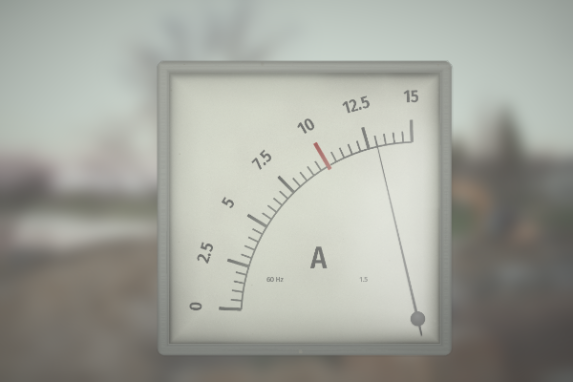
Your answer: **13** A
